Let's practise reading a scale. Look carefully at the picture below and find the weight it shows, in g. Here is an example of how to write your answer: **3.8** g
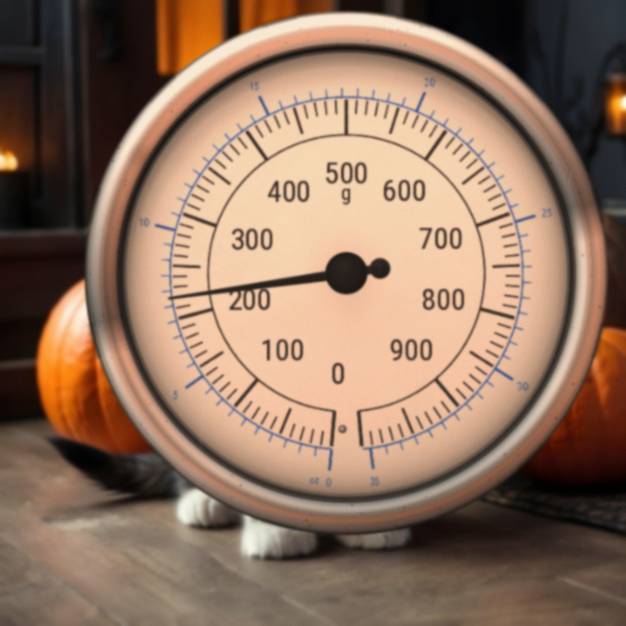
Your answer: **220** g
